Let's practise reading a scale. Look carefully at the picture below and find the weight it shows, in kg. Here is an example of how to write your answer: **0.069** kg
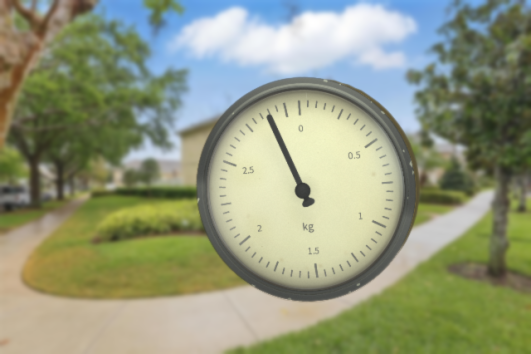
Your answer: **2.9** kg
